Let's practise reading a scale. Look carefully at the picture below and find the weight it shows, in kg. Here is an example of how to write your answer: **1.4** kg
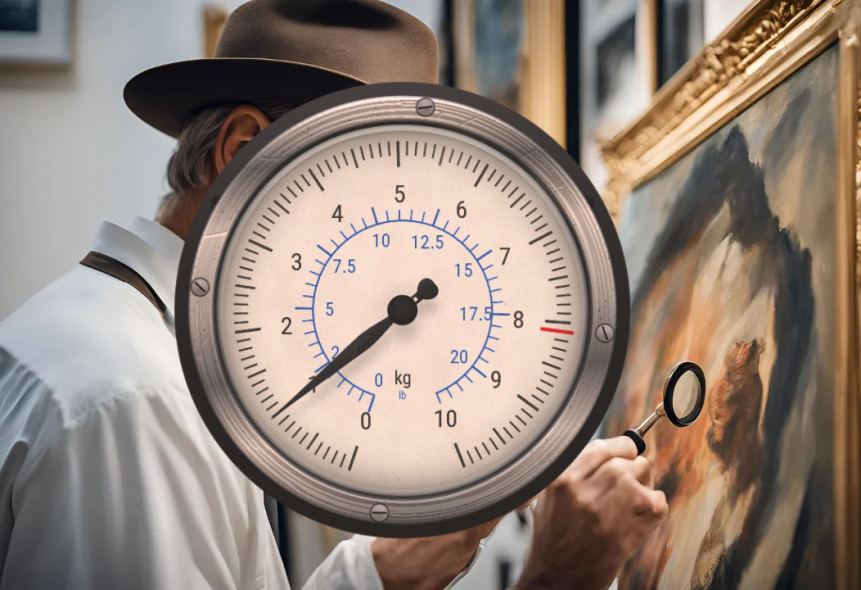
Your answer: **1** kg
